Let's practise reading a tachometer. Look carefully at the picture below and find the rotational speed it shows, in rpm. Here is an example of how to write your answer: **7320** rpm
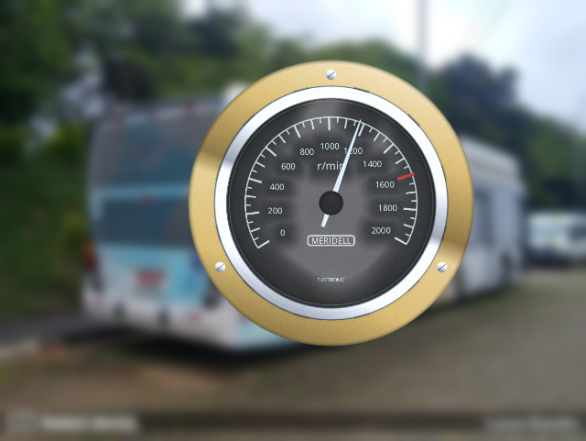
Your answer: **1175** rpm
